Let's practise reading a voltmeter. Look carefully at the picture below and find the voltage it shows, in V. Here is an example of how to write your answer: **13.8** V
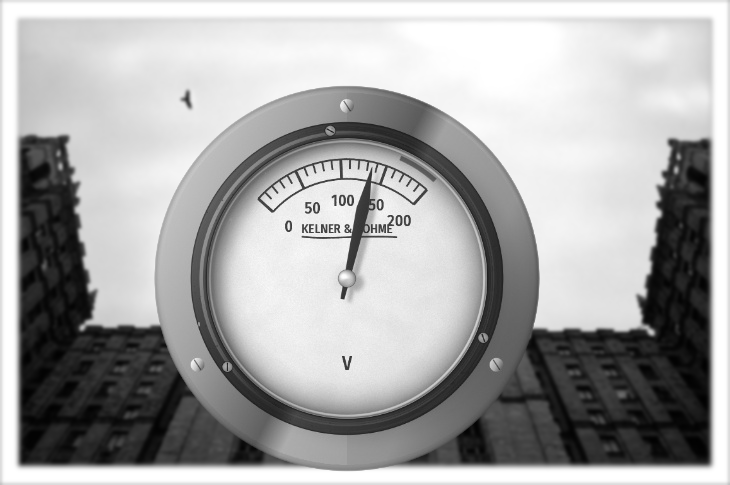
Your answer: **135** V
